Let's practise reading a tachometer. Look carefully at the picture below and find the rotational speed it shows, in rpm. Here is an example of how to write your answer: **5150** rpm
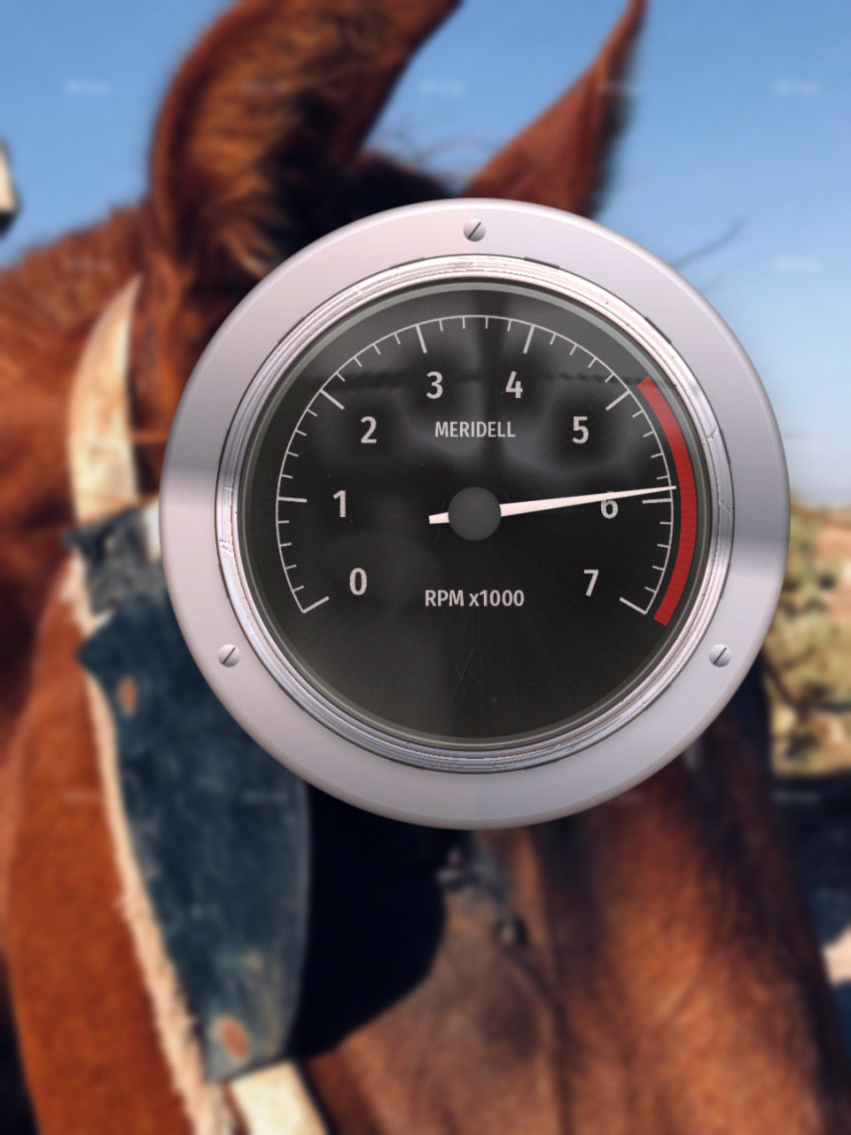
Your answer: **5900** rpm
